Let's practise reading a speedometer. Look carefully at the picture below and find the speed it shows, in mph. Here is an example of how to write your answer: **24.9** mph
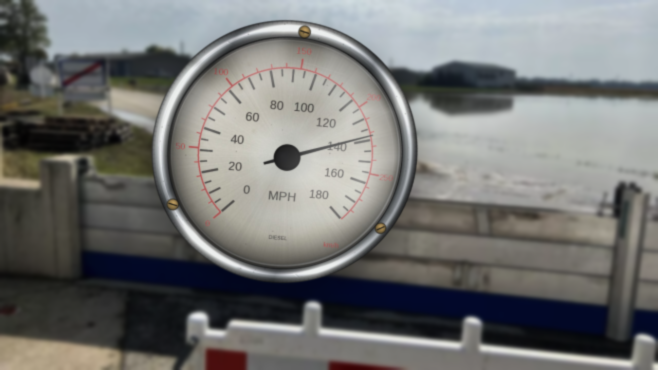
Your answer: **137.5** mph
